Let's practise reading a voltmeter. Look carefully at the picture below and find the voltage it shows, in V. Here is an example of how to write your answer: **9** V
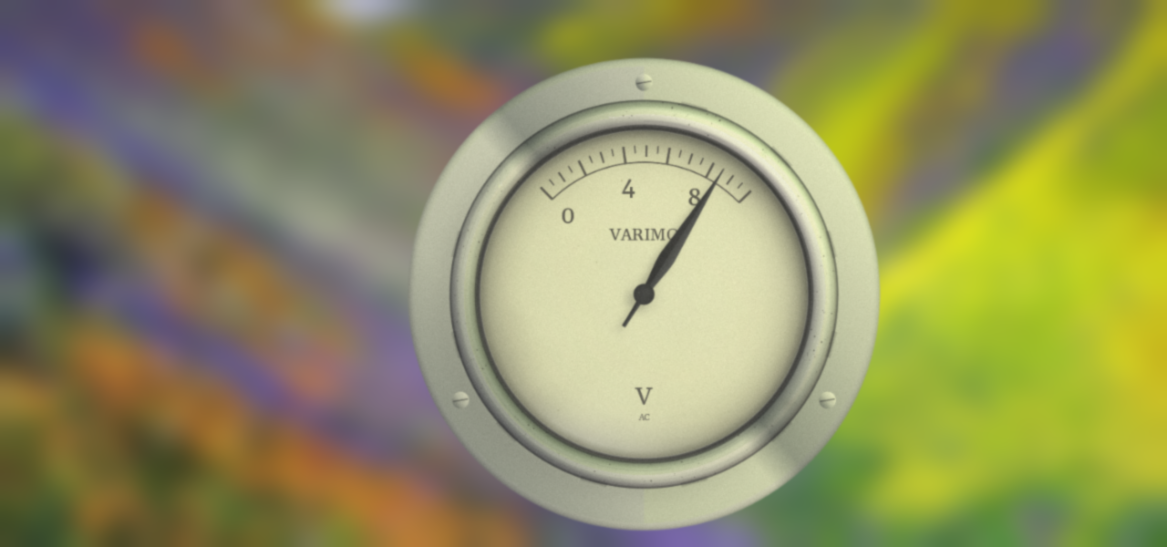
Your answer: **8.5** V
